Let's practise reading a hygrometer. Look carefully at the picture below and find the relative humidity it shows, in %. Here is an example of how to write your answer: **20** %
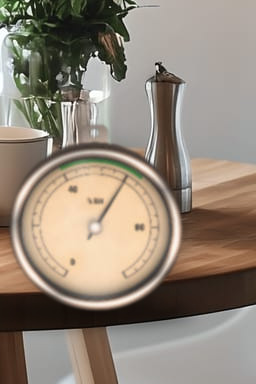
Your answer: **60** %
